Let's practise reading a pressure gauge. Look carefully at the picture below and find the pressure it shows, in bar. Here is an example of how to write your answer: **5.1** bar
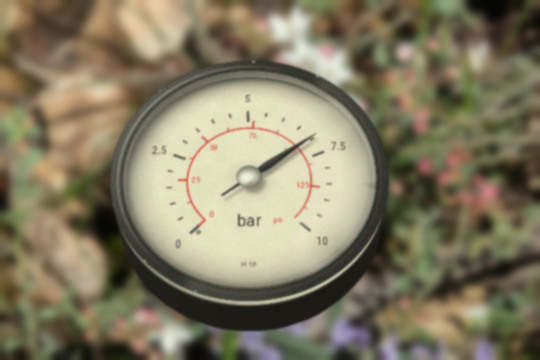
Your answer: **7** bar
